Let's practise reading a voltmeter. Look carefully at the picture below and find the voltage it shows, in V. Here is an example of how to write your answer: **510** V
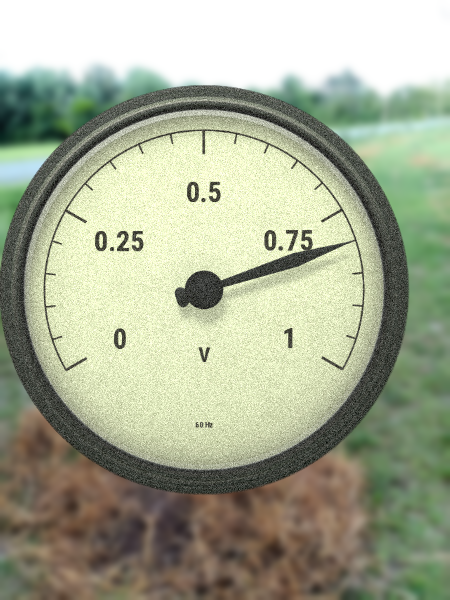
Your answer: **0.8** V
